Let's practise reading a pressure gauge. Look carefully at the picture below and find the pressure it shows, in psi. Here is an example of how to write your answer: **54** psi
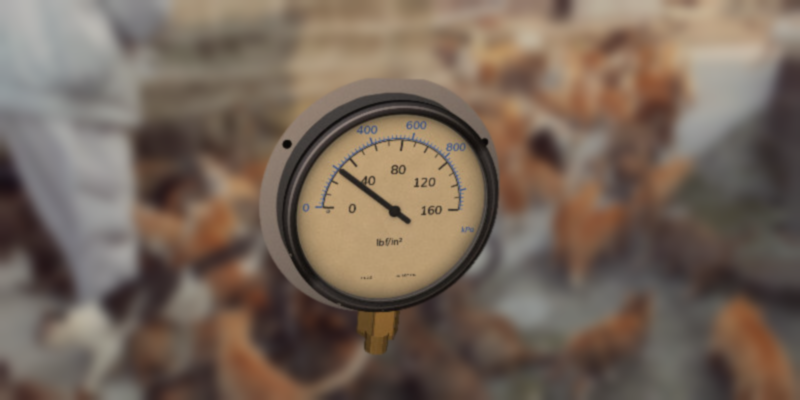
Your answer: **30** psi
